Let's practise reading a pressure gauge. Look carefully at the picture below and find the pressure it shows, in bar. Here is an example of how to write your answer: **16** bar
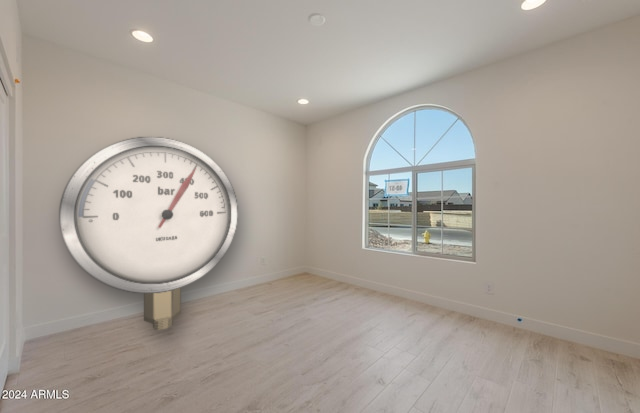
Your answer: **400** bar
